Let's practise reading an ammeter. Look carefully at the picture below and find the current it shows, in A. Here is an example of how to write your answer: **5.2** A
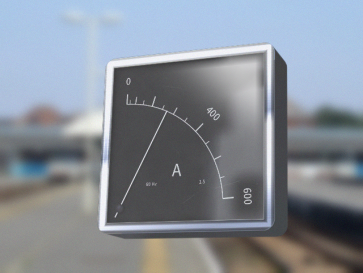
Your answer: **275** A
